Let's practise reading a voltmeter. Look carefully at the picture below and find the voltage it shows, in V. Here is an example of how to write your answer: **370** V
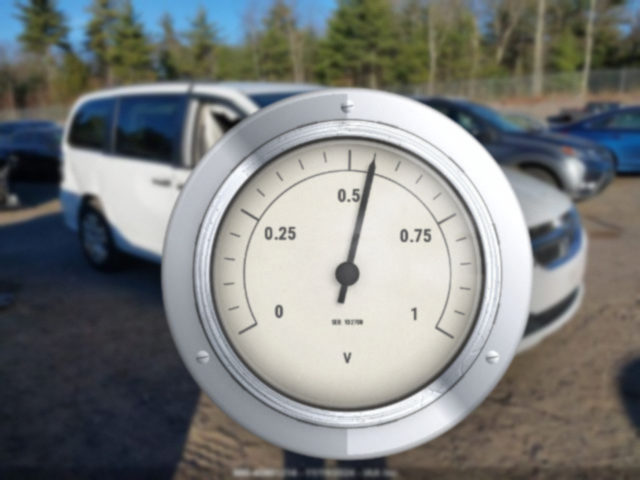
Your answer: **0.55** V
